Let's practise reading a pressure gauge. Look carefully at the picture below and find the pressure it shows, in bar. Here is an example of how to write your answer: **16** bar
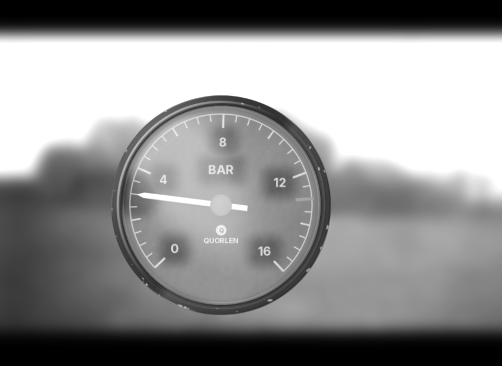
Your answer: **3** bar
